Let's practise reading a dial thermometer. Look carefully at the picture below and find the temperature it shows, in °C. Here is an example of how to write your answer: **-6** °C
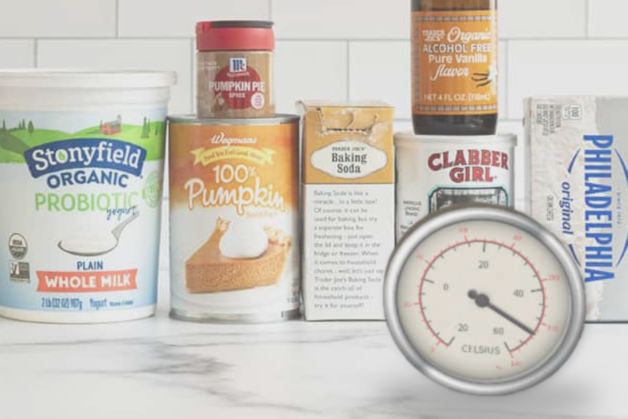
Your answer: **52** °C
